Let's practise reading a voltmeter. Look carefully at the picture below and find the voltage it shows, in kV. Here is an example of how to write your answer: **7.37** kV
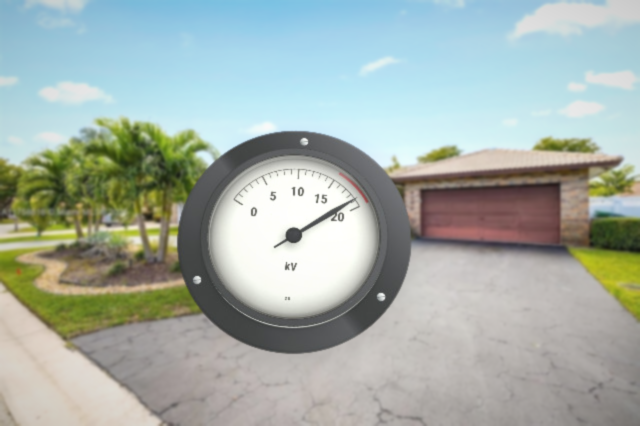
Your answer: **19** kV
